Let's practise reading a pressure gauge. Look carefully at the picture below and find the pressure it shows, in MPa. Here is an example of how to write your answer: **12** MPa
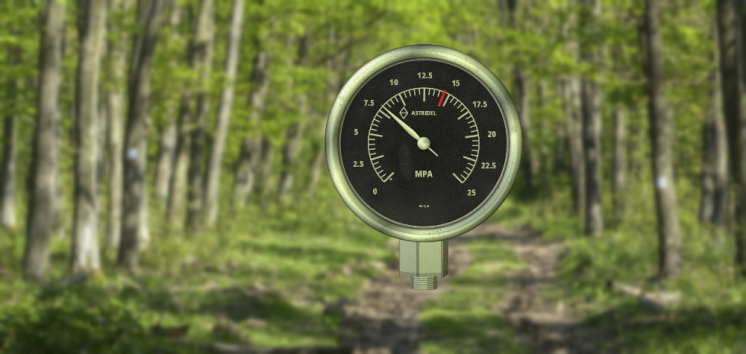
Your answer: **8** MPa
